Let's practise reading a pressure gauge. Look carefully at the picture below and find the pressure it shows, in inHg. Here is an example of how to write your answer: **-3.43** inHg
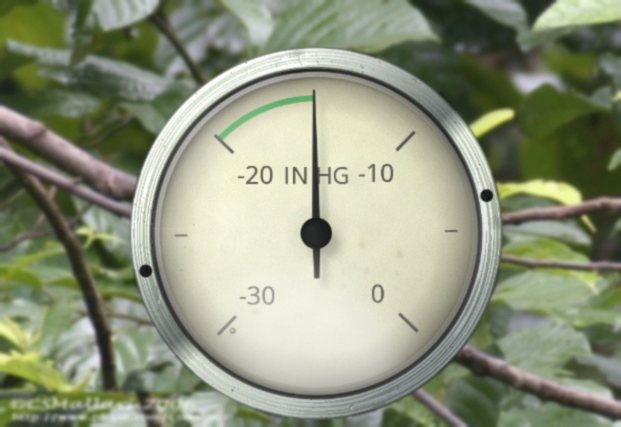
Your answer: **-15** inHg
